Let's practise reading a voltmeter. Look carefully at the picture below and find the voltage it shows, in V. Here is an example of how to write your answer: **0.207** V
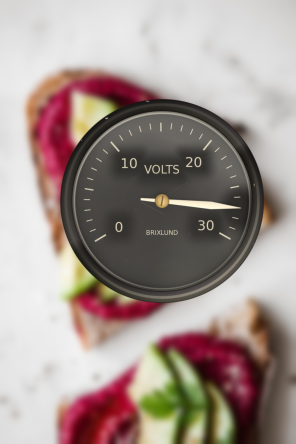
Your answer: **27** V
